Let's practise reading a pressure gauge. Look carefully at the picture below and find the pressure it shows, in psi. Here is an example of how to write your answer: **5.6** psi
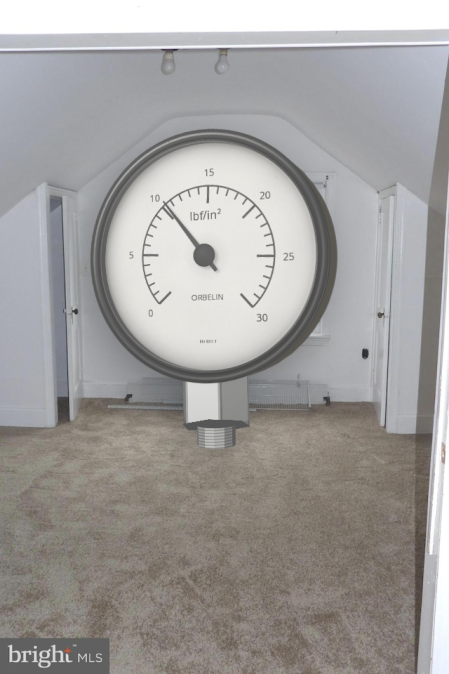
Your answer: **10.5** psi
